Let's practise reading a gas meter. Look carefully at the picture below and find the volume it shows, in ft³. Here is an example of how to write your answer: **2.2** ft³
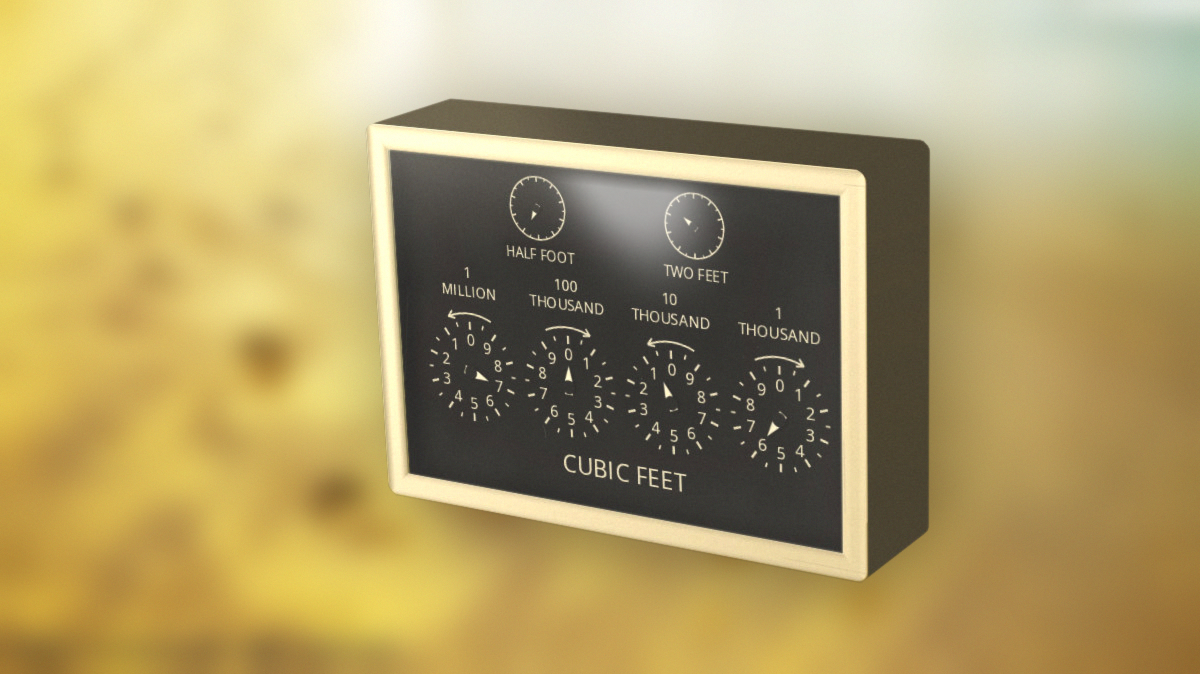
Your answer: **700600** ft³
